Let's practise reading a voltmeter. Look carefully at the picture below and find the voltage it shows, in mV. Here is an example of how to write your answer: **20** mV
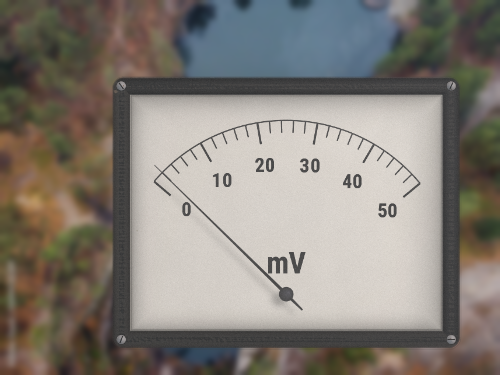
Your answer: **2** mV
